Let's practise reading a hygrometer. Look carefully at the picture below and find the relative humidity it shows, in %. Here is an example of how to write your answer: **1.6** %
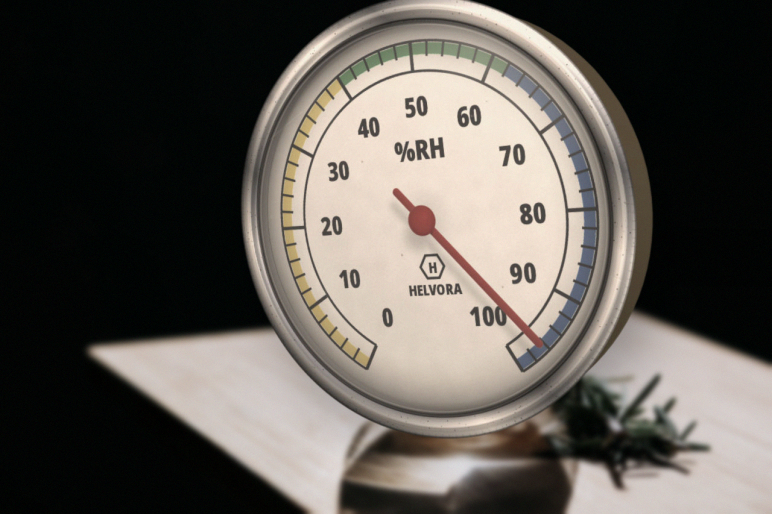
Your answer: **96** %
